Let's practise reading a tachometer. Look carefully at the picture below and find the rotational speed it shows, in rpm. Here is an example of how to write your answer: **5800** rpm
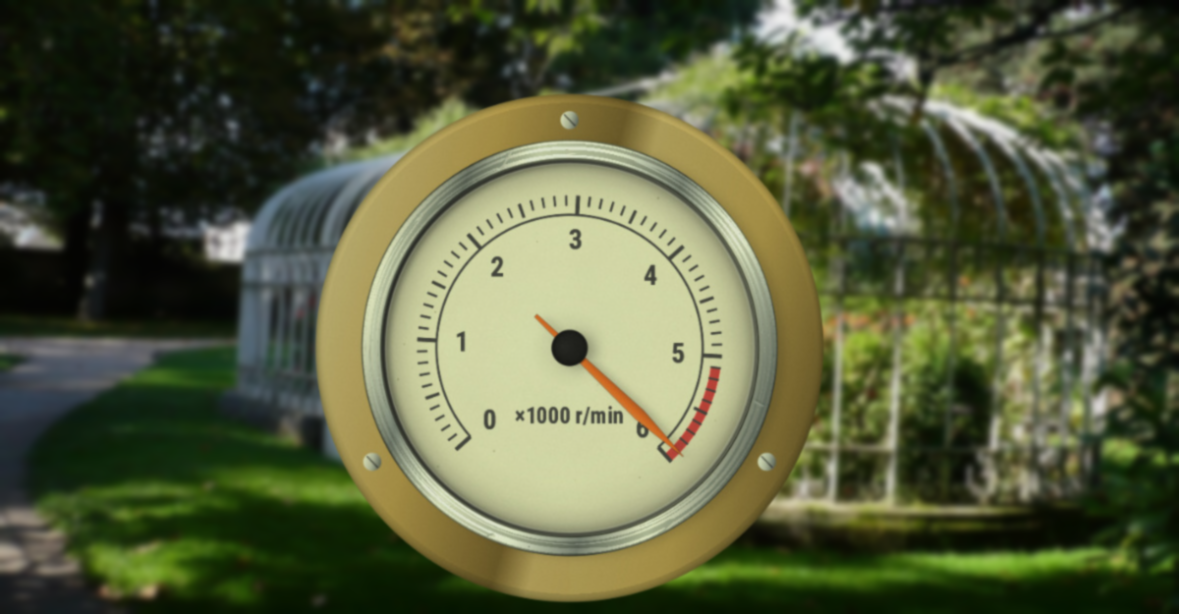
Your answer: **5900** rpm
